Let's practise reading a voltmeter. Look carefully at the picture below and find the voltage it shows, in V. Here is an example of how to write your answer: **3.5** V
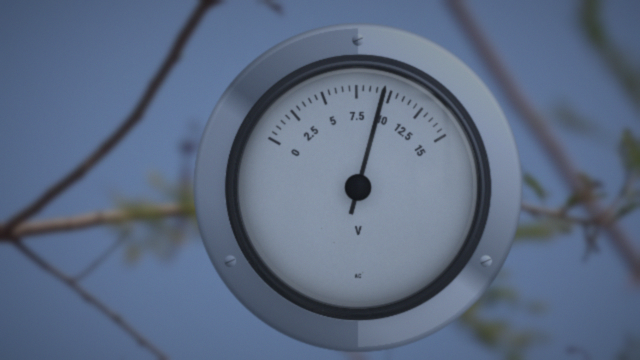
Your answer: **9.5** V
